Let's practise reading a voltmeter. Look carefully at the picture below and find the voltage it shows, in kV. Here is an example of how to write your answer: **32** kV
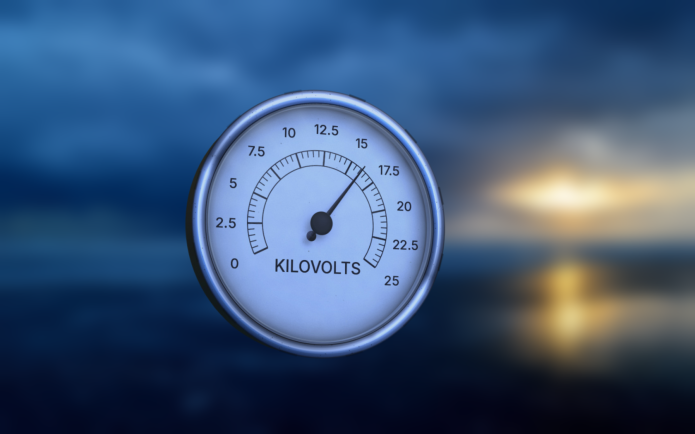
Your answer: **16** kV
